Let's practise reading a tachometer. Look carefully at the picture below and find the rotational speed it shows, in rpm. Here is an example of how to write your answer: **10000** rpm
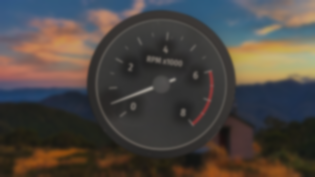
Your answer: **500** rpm
